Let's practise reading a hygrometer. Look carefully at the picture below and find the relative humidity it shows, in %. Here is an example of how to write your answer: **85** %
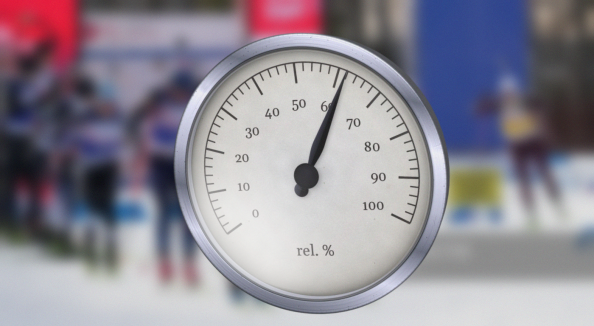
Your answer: **62** %
